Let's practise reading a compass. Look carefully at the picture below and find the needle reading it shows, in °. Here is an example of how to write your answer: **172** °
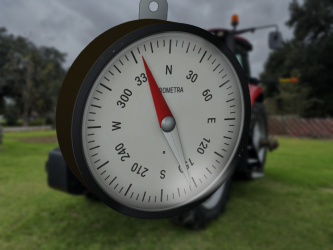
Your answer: **335** °
